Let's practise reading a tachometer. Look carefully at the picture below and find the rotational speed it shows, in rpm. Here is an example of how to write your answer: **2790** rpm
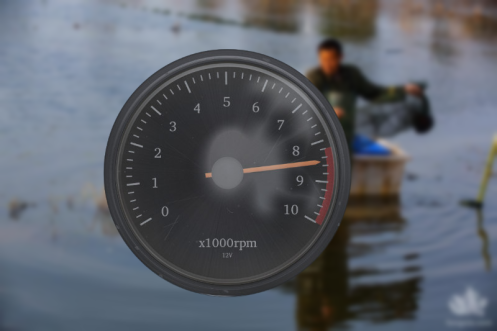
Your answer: **8500** rpm
